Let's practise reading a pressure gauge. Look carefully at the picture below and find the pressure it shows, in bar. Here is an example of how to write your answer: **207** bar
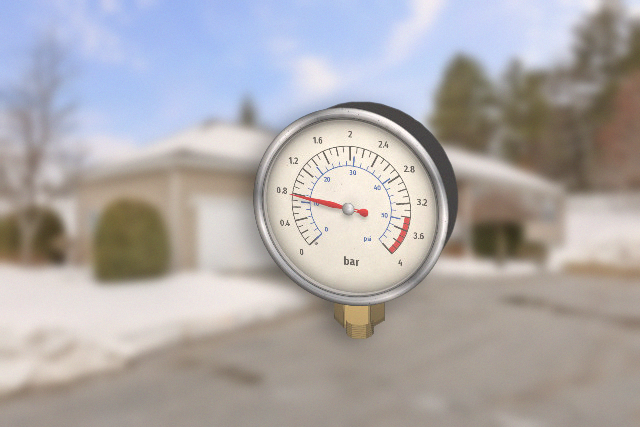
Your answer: **0.8** bar
